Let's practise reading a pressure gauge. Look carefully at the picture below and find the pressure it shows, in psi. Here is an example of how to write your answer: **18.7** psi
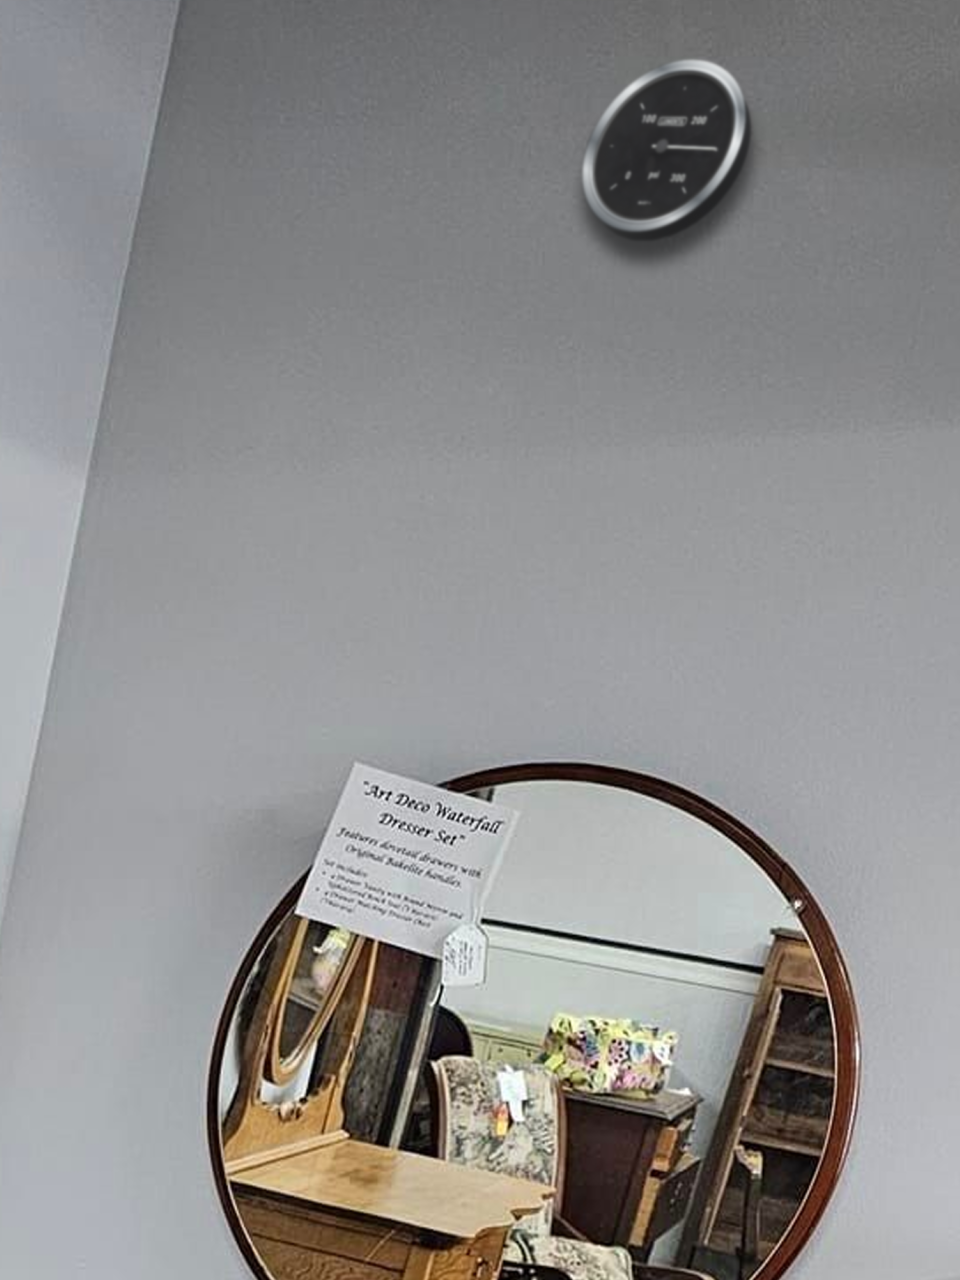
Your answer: **250** psi
